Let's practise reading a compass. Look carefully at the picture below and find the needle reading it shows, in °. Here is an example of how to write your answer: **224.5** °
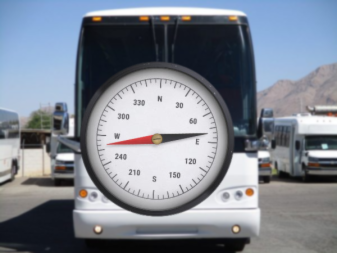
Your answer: **260** °
